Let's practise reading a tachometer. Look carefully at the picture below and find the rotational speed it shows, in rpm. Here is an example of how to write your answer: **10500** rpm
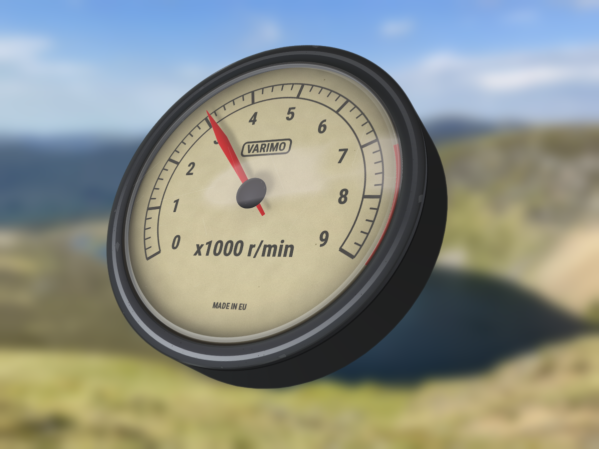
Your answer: **3100** rpm
